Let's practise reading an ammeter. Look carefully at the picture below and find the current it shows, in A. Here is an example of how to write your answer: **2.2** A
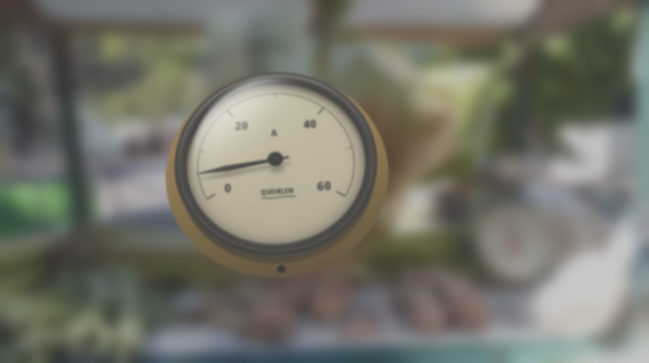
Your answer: **5** A
